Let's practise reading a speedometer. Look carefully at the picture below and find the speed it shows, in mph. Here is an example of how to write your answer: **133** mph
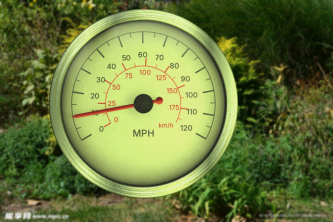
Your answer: **10** mph
